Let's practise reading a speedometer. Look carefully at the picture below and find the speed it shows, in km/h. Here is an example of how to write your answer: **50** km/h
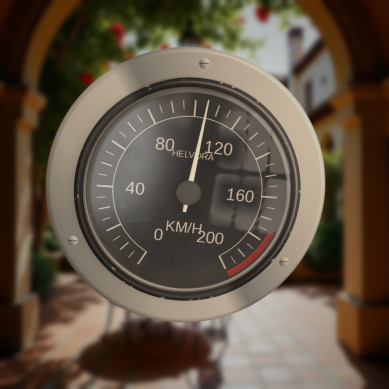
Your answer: **105** km/h
